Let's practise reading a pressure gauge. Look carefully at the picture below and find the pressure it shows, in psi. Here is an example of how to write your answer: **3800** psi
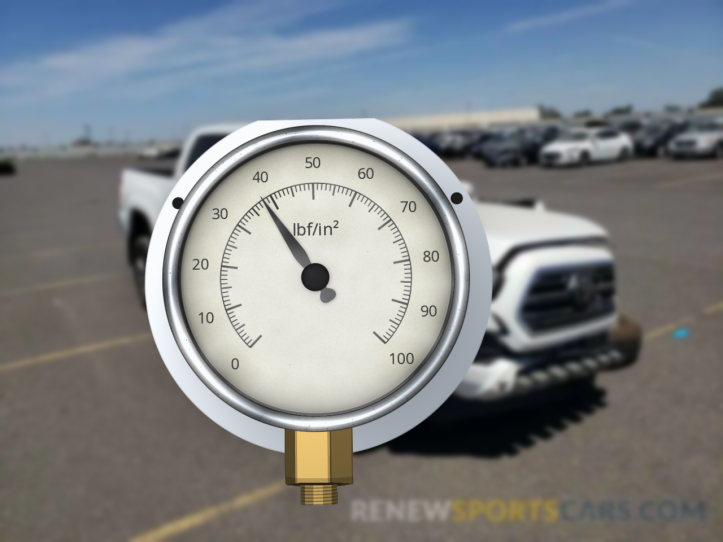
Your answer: **38** psi
